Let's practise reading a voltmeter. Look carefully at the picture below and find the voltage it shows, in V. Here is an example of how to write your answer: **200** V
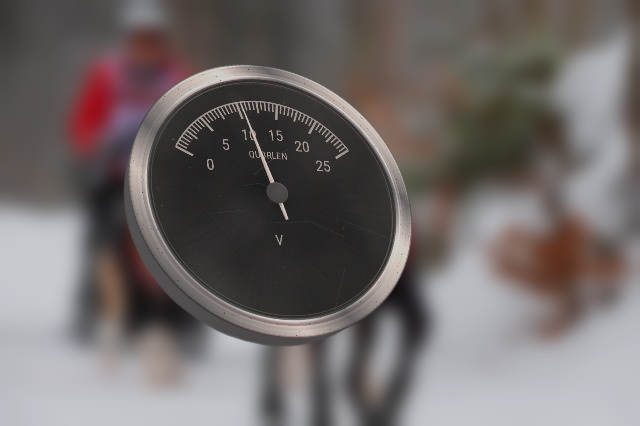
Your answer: **10** V
